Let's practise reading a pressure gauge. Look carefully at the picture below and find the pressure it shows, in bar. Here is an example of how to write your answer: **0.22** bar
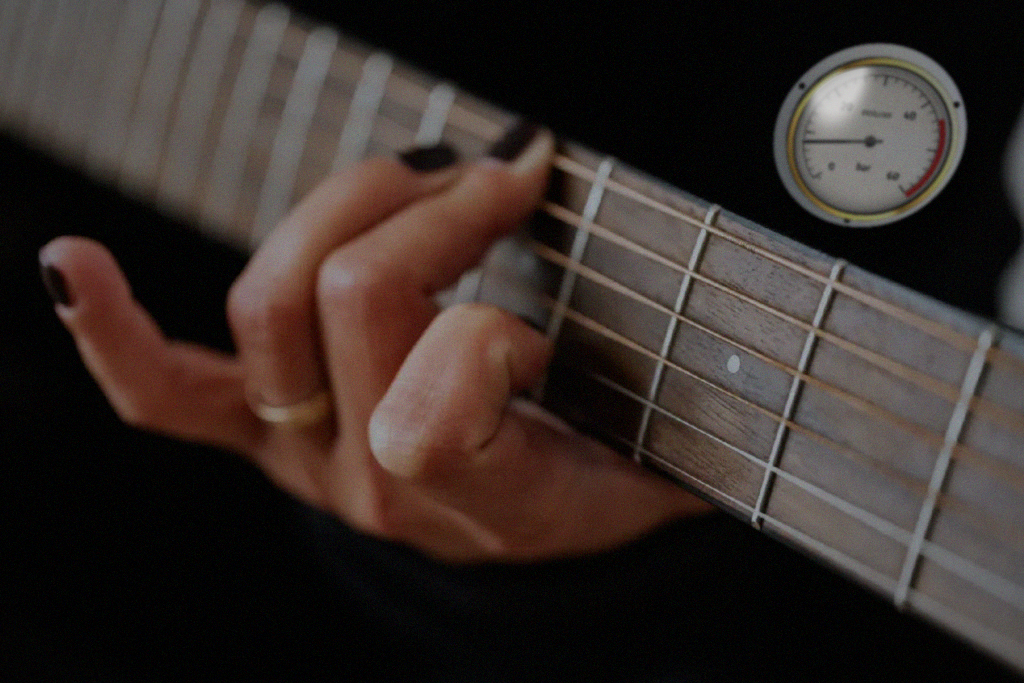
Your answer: **8** bar
